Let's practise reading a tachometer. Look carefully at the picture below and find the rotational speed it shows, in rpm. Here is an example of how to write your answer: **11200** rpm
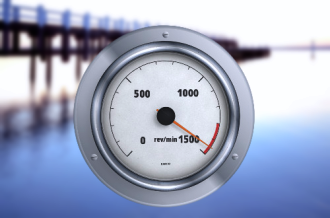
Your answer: **1450** rpm
